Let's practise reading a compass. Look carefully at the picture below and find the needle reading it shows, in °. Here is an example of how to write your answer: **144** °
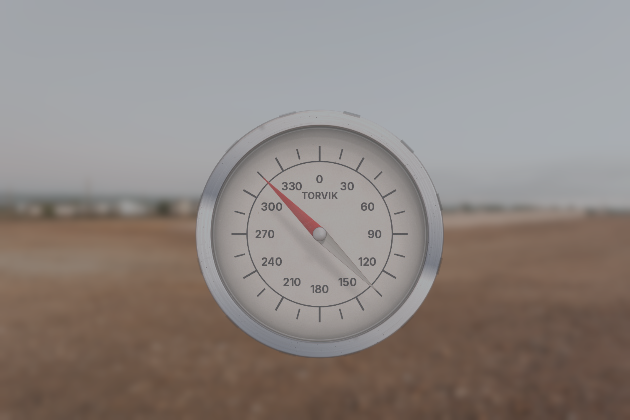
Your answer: **315** °
